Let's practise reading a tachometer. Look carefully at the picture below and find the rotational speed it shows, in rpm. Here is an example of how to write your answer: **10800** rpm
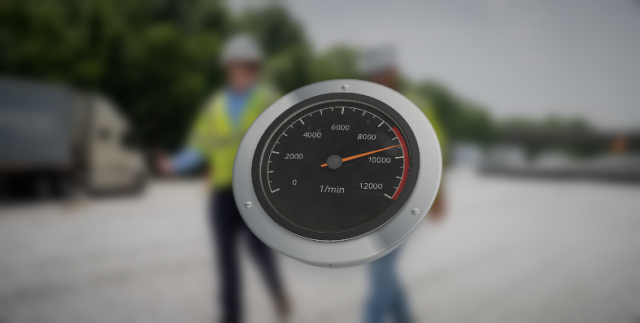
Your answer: **9500** rpm
